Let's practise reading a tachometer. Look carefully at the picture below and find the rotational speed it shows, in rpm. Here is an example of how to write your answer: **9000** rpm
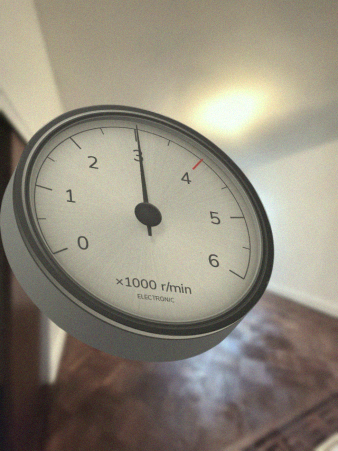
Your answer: **3000** rpm
